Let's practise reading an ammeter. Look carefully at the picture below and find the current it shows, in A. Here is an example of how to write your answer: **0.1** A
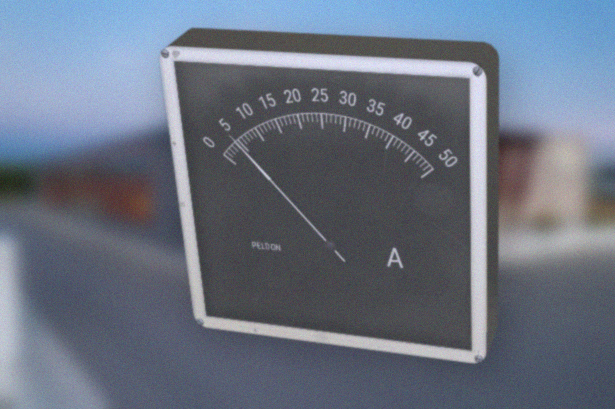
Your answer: **5** A
